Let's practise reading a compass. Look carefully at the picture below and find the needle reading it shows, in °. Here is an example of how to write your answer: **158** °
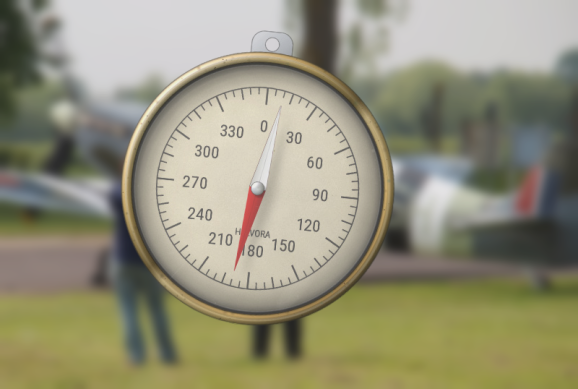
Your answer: **190** °
